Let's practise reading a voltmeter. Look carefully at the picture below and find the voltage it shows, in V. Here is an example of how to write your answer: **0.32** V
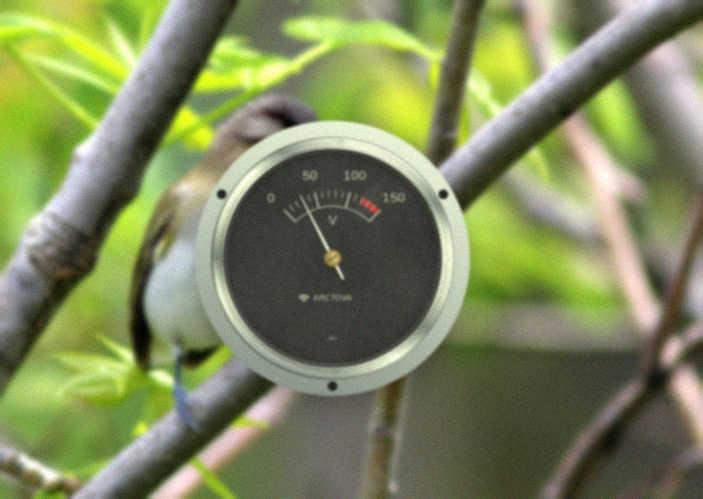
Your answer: **30** V
